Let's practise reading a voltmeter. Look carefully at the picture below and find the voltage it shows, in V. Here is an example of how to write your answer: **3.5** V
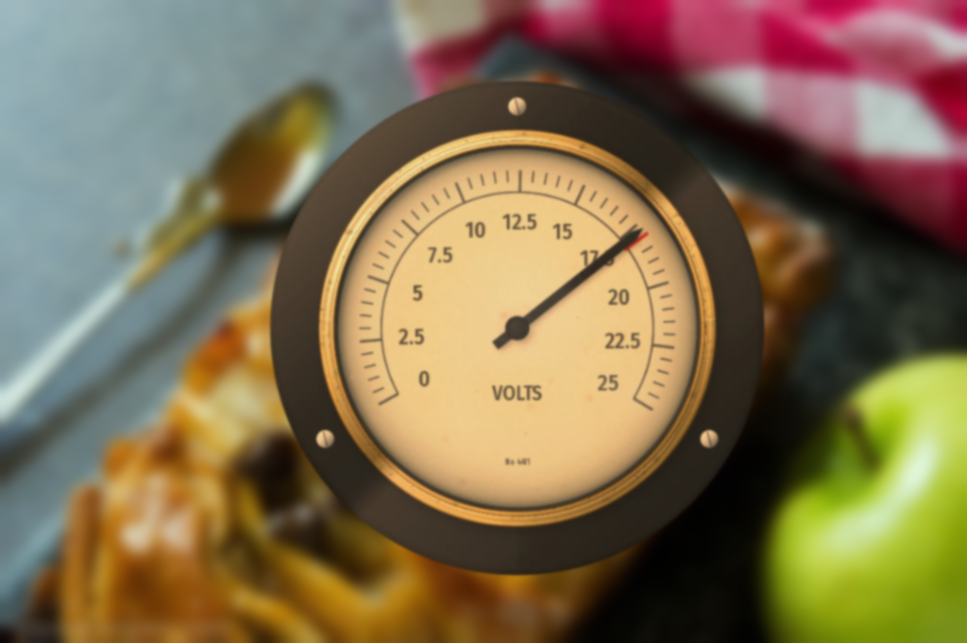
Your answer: **17.75** V
